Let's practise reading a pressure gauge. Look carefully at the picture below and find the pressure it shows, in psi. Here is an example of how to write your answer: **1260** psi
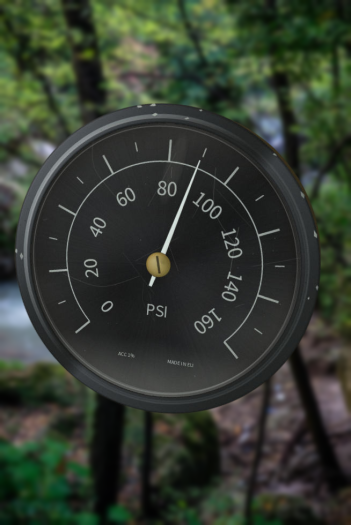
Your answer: **90** psi
